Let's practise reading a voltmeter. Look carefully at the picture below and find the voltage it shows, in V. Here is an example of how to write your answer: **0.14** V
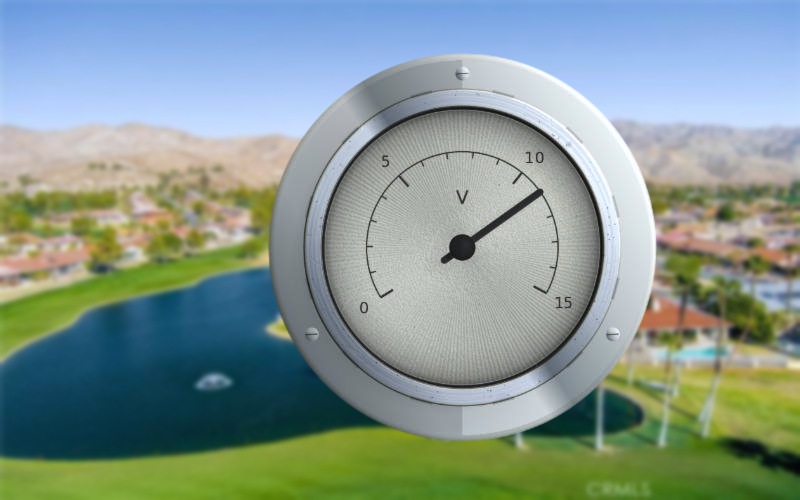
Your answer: **11** V
